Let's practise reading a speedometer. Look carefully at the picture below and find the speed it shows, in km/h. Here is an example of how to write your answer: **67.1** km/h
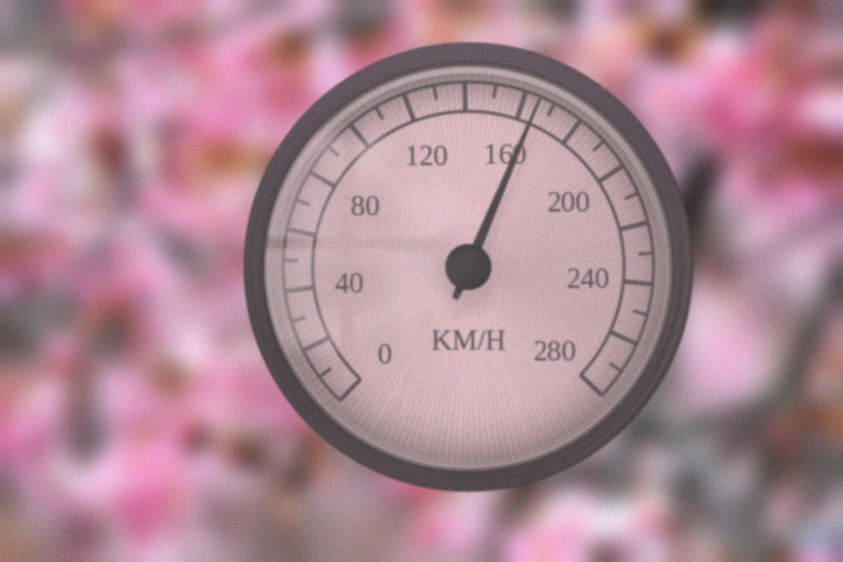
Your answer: **165** km/h
